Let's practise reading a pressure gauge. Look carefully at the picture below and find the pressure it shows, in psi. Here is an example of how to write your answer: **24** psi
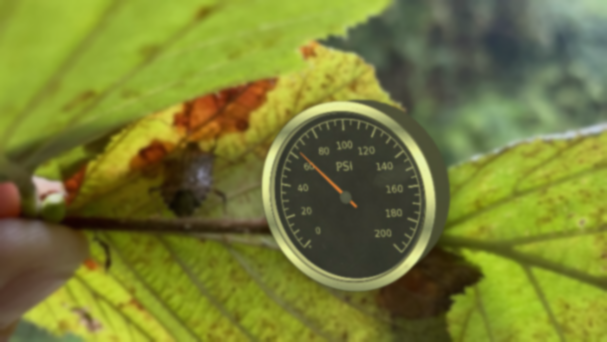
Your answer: **65** psi
